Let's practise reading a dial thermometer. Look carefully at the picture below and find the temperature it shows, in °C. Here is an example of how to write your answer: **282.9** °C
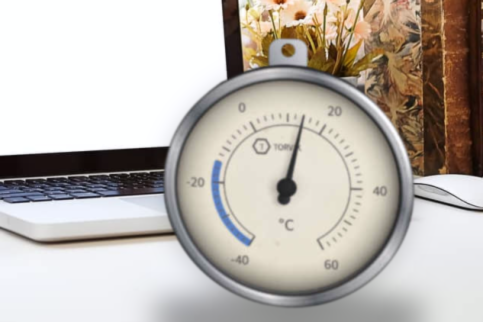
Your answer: **14** °C
